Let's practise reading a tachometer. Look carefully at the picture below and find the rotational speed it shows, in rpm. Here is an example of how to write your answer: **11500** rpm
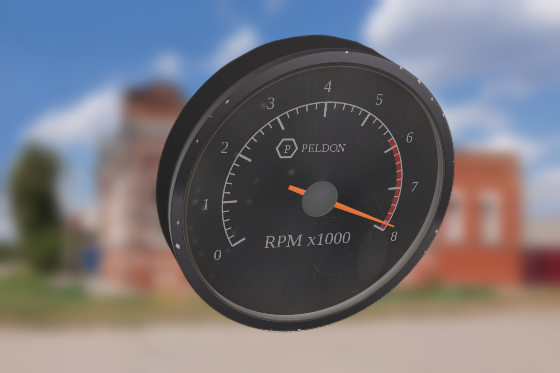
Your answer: **7800** rpm
